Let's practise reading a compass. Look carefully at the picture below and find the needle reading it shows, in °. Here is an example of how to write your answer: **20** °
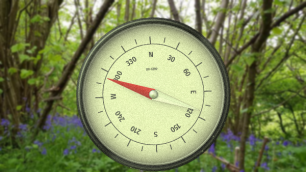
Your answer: **292.5** °
